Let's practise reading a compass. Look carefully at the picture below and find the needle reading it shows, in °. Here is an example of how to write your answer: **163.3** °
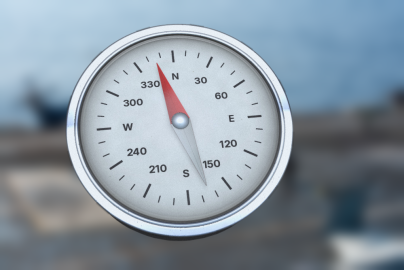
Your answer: **345** °
